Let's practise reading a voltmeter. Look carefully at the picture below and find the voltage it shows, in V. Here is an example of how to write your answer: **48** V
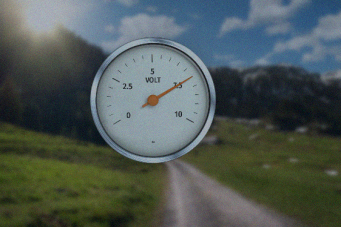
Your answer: **7.5** V
